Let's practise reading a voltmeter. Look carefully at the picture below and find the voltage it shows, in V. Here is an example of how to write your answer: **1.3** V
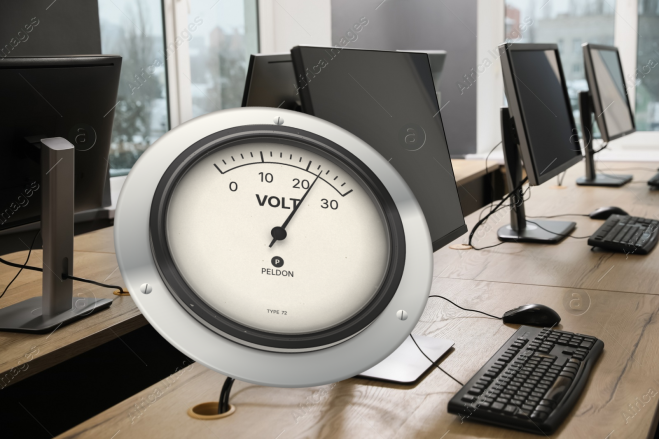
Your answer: **23** V
